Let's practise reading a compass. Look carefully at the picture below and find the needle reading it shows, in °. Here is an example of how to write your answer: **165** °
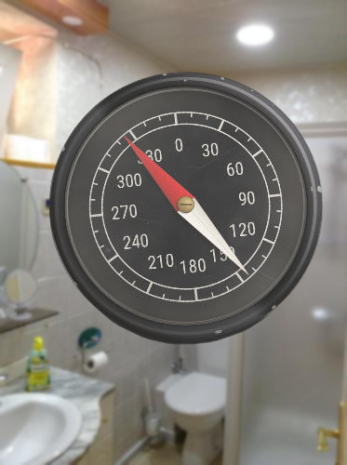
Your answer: **325** °
